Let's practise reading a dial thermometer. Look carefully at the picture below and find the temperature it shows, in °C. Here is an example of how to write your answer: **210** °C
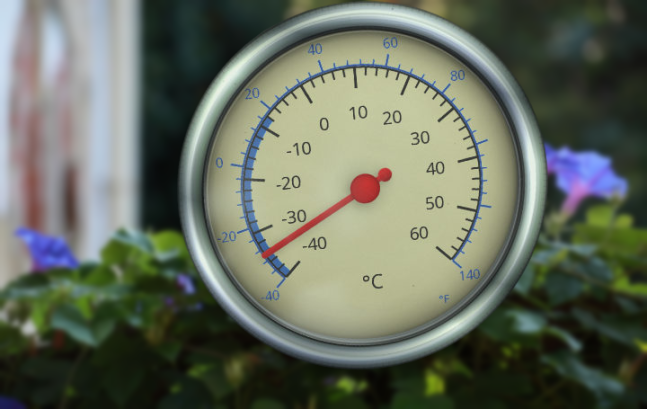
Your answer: **-34** °C
